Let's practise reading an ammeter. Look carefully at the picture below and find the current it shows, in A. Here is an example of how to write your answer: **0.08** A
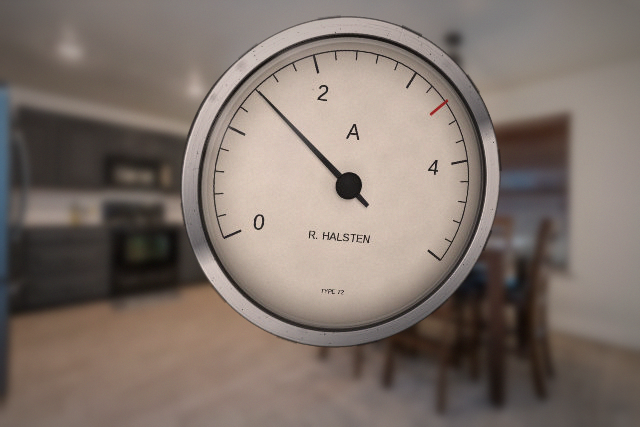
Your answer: **1.4** A
